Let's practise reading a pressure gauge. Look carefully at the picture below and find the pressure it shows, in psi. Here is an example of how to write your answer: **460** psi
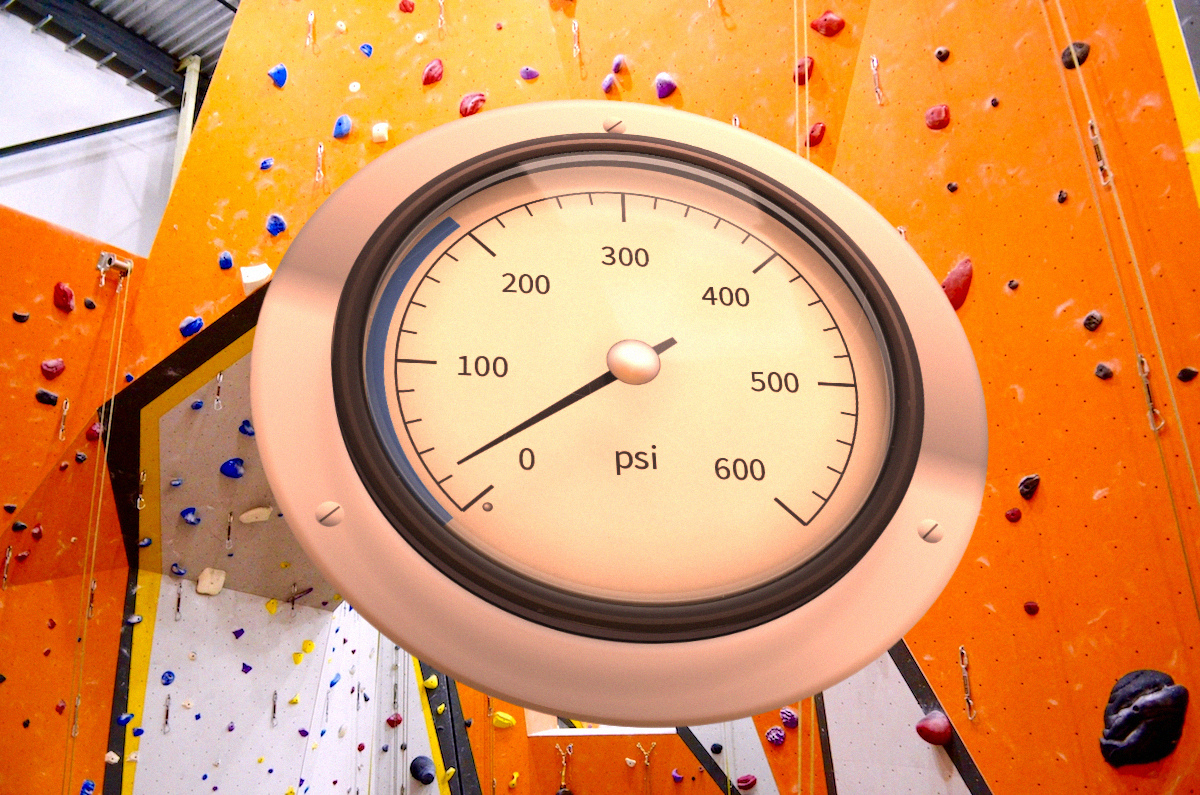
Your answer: **20** psi
